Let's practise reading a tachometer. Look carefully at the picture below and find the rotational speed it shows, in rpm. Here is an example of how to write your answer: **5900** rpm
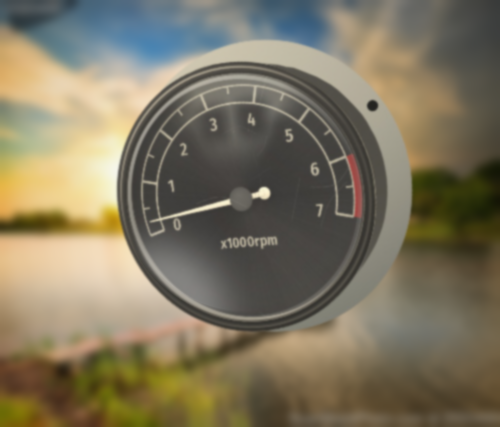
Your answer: **250** rpm
